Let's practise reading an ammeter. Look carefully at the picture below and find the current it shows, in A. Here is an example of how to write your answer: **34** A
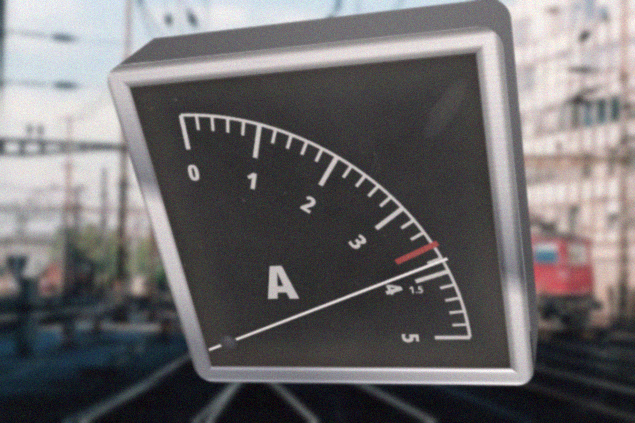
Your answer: **3.8** A
